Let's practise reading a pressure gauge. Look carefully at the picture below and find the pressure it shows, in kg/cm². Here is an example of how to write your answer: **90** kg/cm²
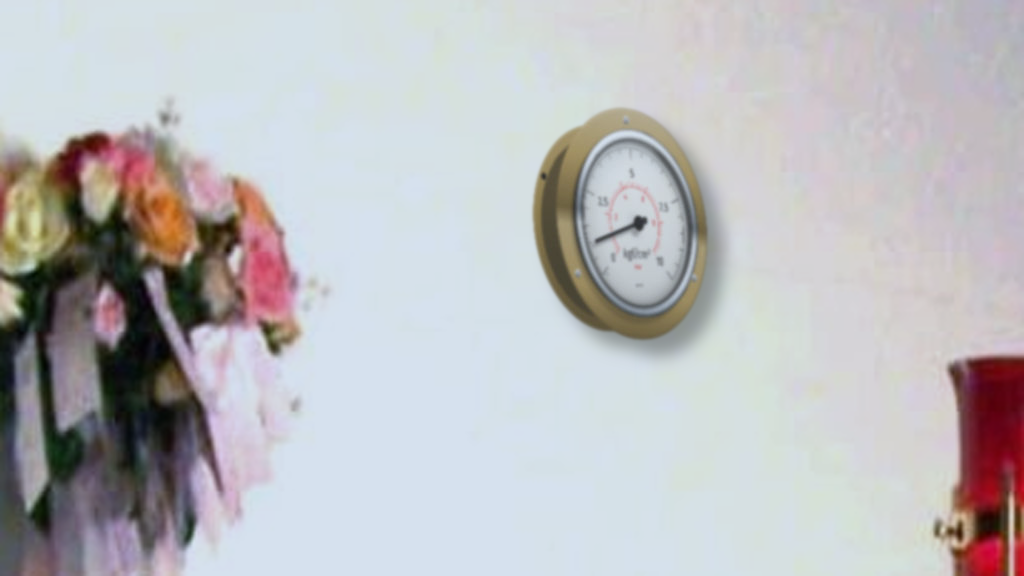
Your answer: **1** kg/cm²
